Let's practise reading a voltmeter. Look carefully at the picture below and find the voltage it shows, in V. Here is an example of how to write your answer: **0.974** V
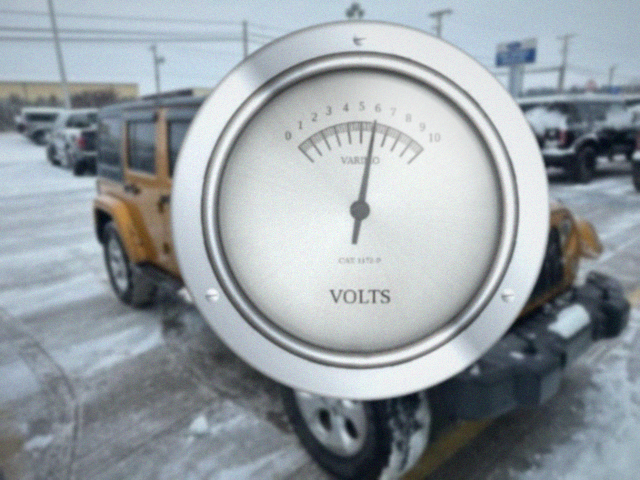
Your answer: **6** V
